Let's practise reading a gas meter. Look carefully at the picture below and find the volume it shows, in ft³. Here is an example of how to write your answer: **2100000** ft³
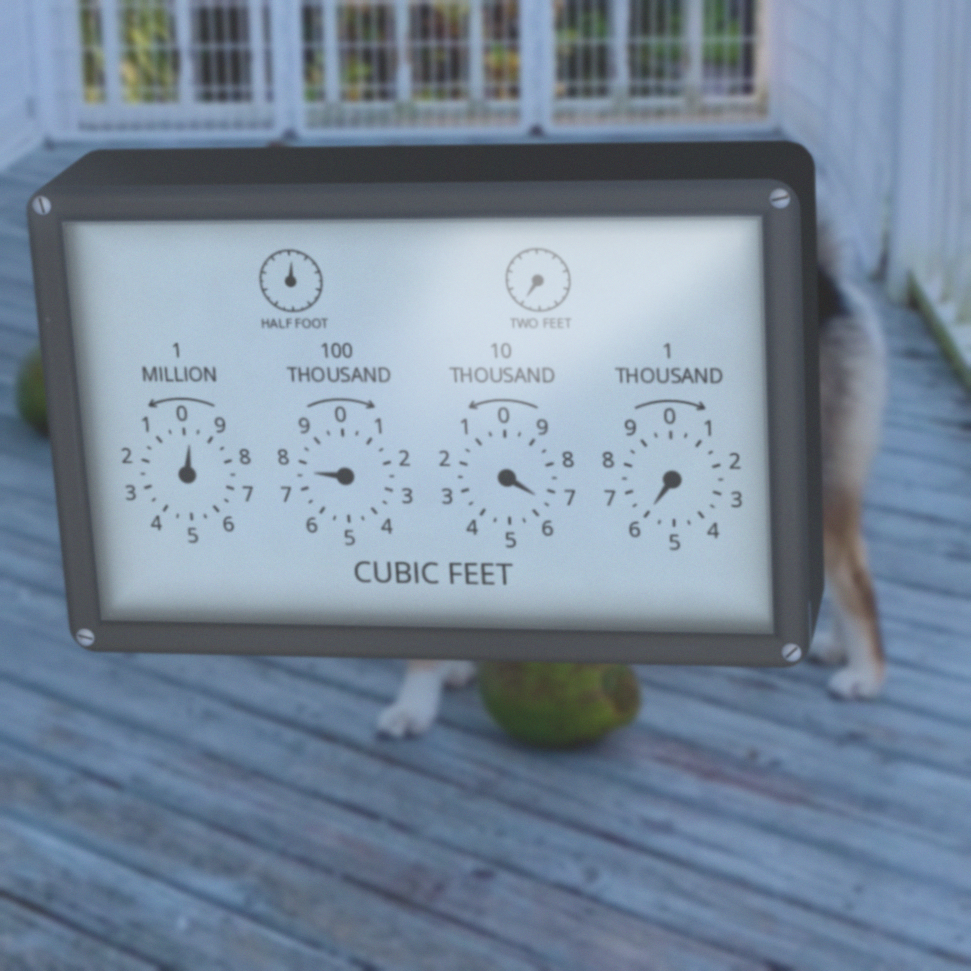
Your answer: **976600** ft³
